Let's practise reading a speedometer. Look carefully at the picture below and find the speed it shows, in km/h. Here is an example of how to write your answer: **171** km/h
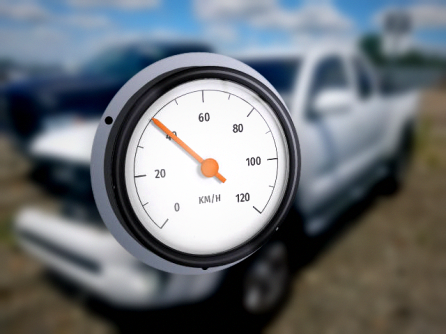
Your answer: **40** km/h
